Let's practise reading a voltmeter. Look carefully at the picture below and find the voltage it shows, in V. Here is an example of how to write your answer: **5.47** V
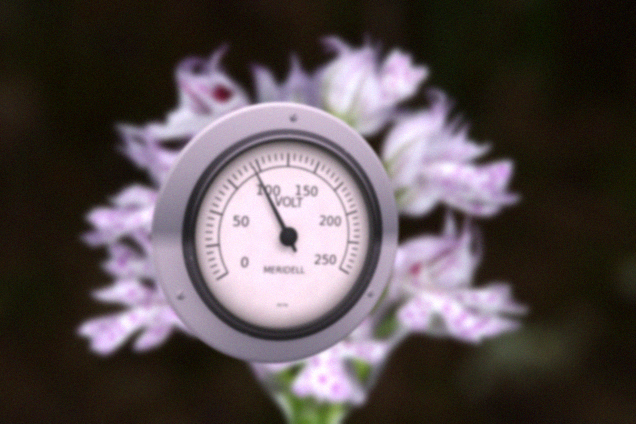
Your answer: **95** V
